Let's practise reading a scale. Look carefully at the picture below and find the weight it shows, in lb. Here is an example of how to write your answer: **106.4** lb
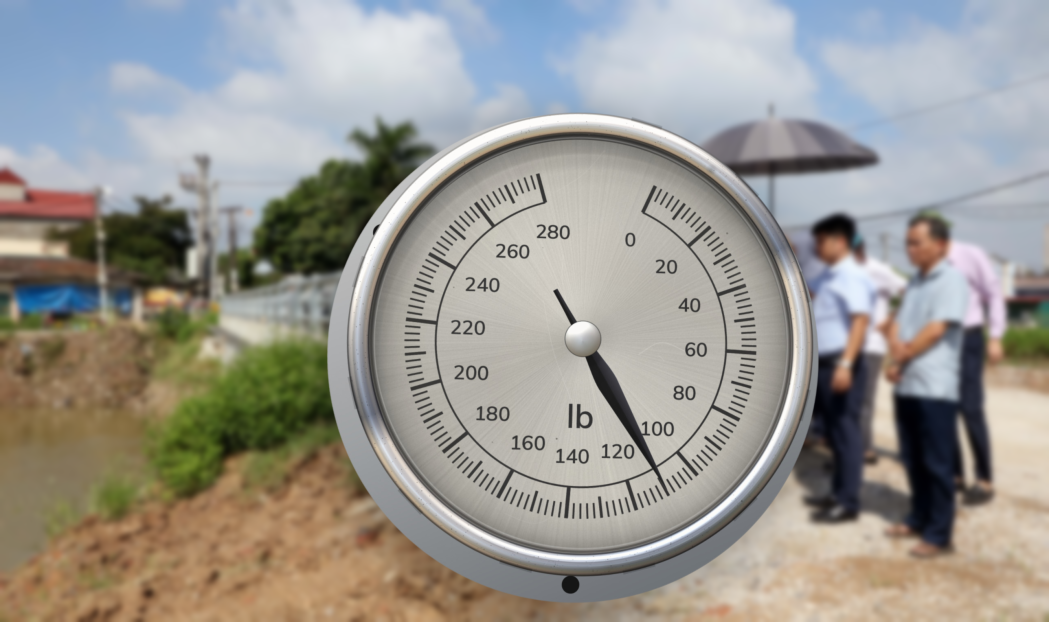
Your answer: **110** lb
